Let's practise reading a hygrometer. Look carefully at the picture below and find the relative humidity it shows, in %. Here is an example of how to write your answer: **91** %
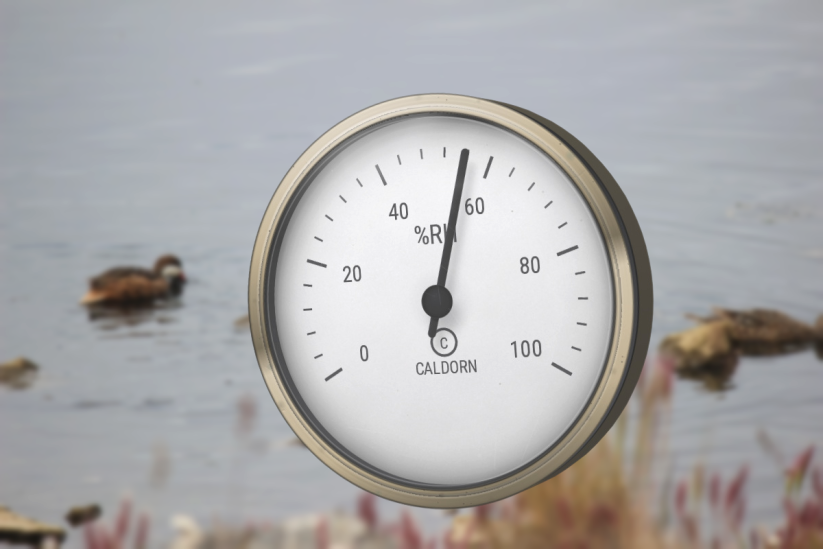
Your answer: **56** %
